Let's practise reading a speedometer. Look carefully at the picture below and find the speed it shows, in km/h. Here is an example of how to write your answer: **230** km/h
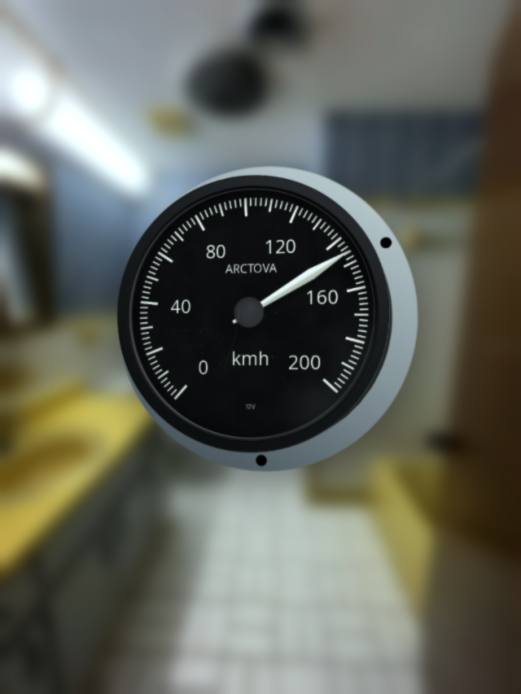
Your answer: **146** km/h
